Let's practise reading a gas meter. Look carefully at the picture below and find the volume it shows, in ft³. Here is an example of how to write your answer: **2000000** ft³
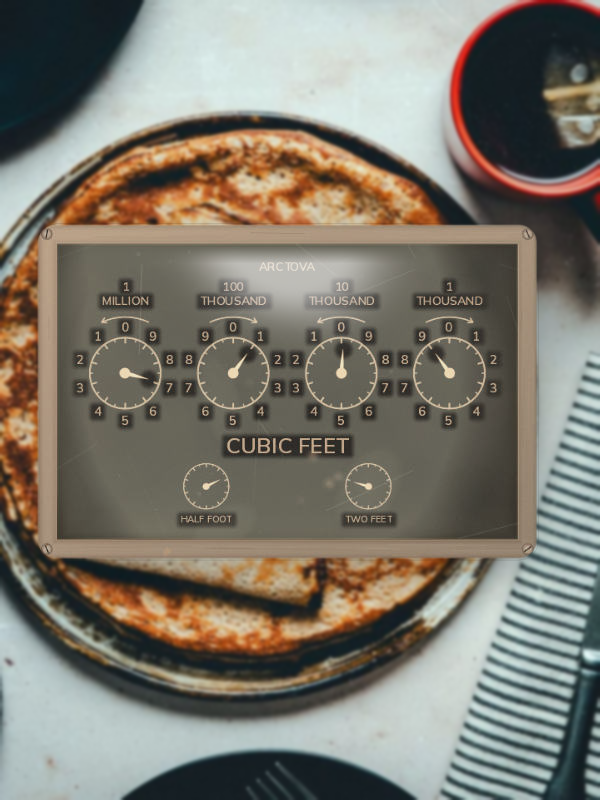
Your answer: **709900** ft³
